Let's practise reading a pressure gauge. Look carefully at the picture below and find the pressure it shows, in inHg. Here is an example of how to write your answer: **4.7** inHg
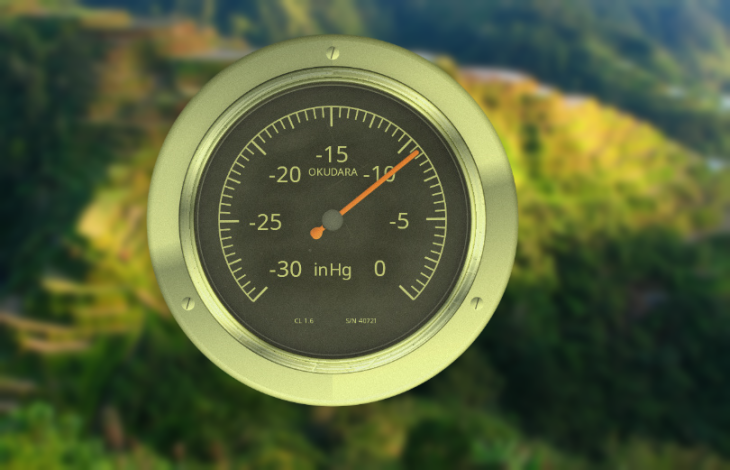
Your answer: **-9.25** inHg
